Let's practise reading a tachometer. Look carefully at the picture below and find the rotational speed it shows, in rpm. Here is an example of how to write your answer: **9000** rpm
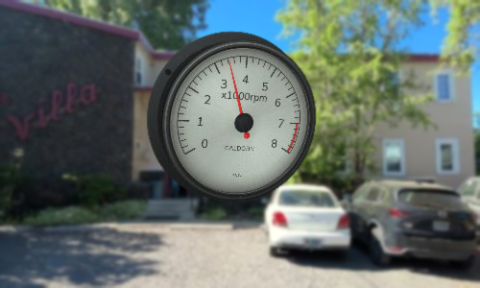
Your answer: **3400** rpm
